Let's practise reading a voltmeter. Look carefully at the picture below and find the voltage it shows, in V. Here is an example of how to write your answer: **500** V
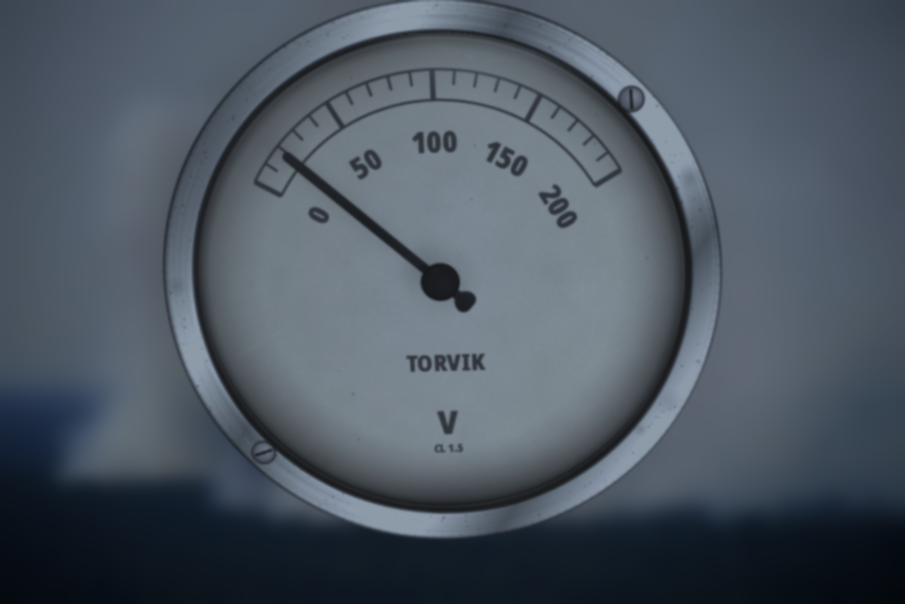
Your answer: **20** V
